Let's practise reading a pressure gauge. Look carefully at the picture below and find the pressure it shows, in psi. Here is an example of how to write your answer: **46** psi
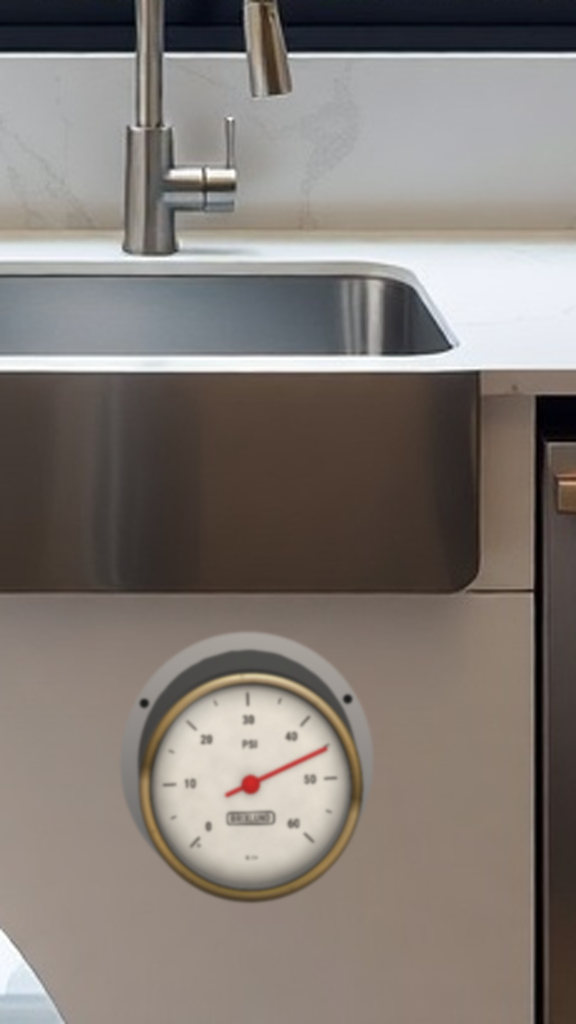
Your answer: **45** psi
